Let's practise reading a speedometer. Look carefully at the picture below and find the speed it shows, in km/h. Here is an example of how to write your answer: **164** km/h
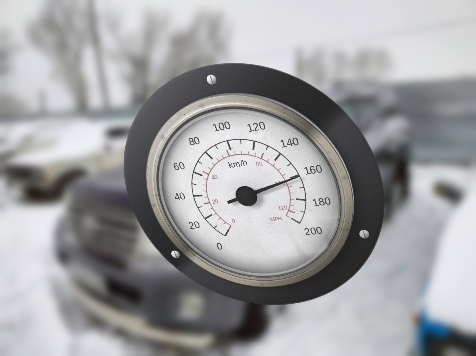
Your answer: **160** km/h
